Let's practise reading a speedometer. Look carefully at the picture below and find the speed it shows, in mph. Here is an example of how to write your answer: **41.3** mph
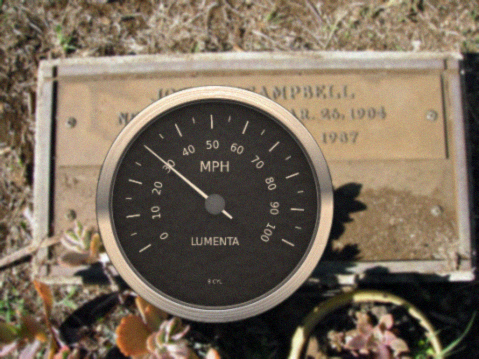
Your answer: **30** mph
